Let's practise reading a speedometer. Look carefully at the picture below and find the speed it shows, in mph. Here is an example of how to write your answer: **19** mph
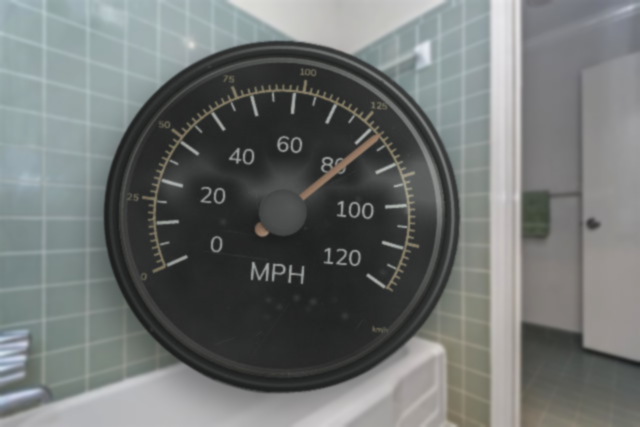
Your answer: **82.5** mph
